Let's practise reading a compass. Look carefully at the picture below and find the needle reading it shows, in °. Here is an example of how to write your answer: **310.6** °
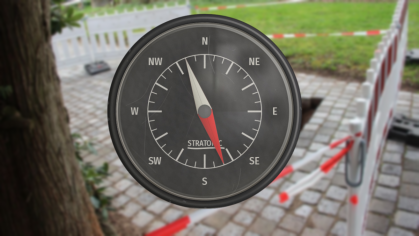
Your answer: **160** °
